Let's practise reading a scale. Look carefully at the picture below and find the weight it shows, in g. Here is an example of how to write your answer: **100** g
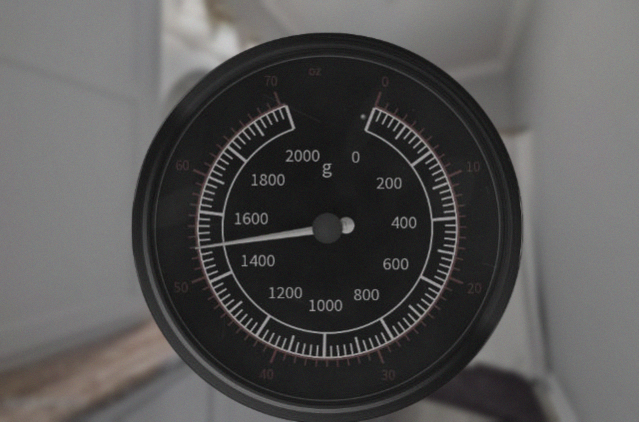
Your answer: **1500** g
